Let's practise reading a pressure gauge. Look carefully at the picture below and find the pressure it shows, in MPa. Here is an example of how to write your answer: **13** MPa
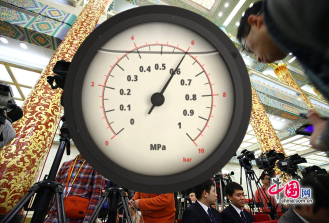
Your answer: **0.6** MPa
